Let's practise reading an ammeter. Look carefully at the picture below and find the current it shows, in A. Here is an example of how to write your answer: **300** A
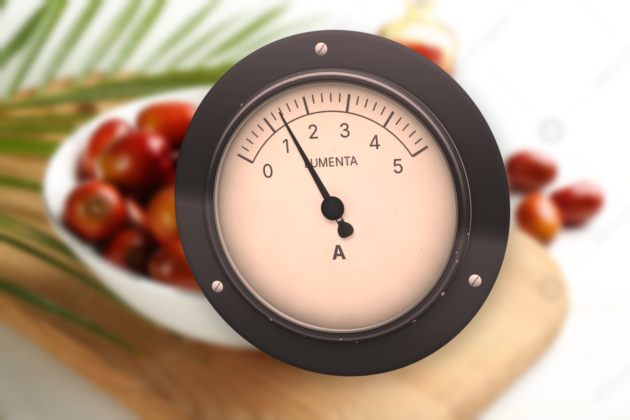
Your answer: **1.4** A
